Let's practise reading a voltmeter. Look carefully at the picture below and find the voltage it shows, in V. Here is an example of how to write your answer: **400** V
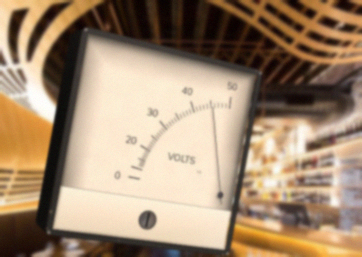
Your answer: **45** V
